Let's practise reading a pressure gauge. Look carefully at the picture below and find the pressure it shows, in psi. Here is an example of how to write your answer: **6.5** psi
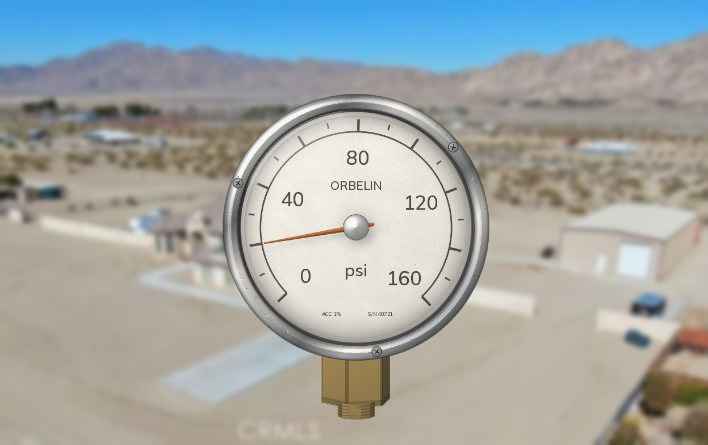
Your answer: **20** psi
